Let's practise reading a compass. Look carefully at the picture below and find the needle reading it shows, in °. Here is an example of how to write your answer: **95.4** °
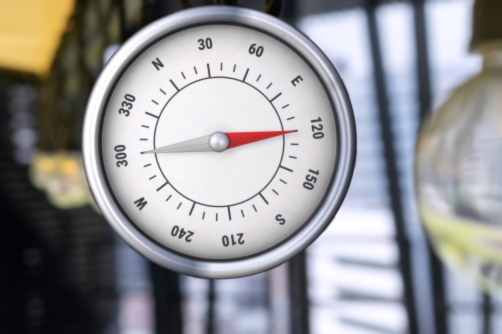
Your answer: **120** °
